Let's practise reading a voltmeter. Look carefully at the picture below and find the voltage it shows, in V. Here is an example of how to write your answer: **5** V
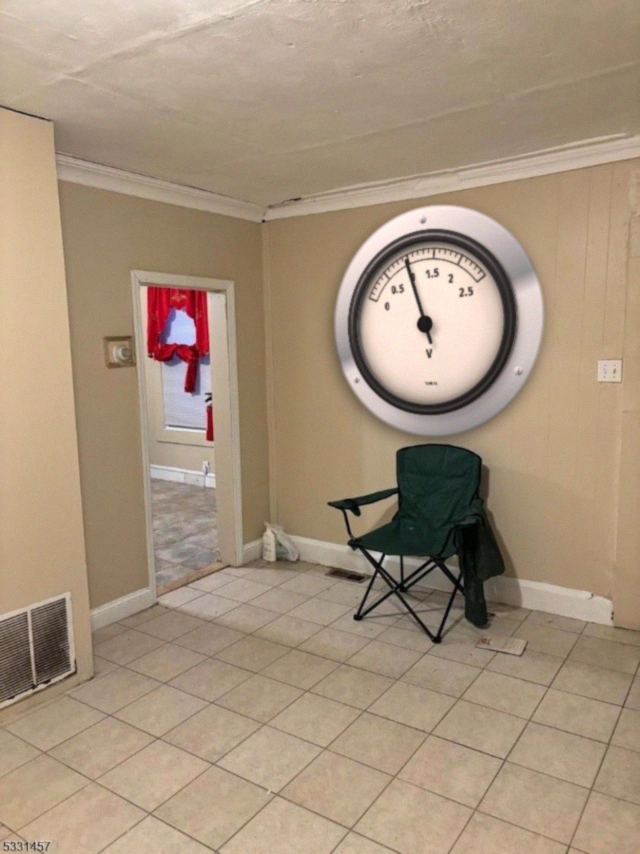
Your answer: **1** V
